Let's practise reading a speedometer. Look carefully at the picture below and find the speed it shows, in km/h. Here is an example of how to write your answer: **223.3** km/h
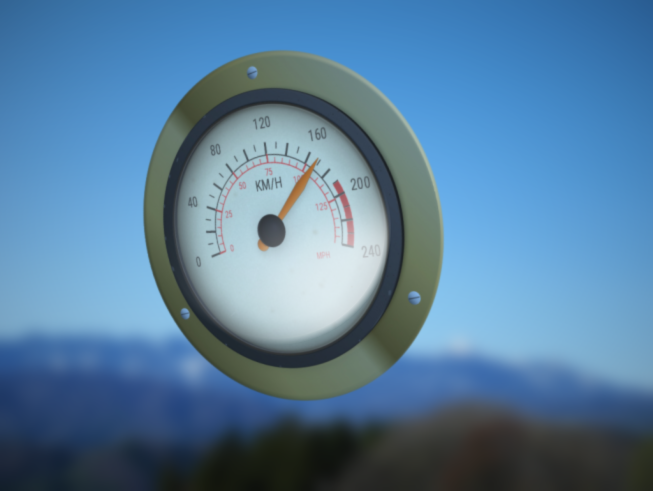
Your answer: **170** km/h
